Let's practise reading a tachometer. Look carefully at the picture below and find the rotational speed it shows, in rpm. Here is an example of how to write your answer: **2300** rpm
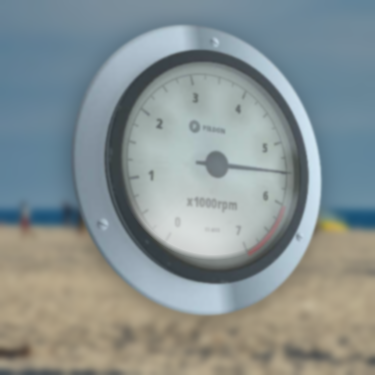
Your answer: **5500** rpm
